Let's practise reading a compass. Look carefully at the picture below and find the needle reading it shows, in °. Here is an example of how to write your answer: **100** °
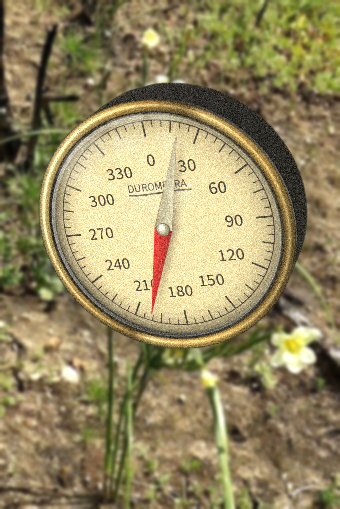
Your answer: **200** °
